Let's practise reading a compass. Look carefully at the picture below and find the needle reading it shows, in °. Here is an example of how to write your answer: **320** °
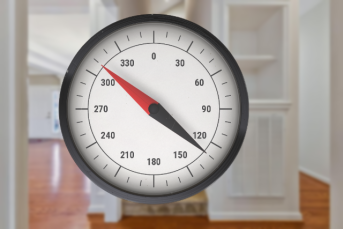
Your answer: **310** °
